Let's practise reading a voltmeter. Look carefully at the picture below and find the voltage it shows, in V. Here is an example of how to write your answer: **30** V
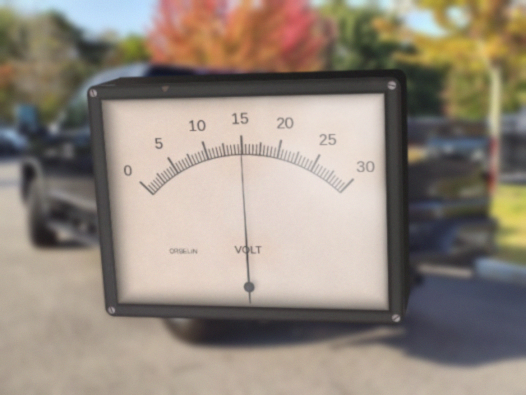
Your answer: **15** V
